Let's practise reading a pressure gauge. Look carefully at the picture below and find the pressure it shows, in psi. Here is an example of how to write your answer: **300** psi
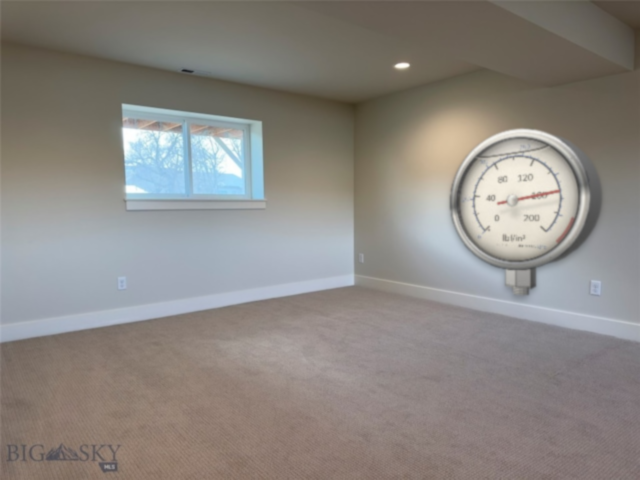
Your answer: **160** psi
